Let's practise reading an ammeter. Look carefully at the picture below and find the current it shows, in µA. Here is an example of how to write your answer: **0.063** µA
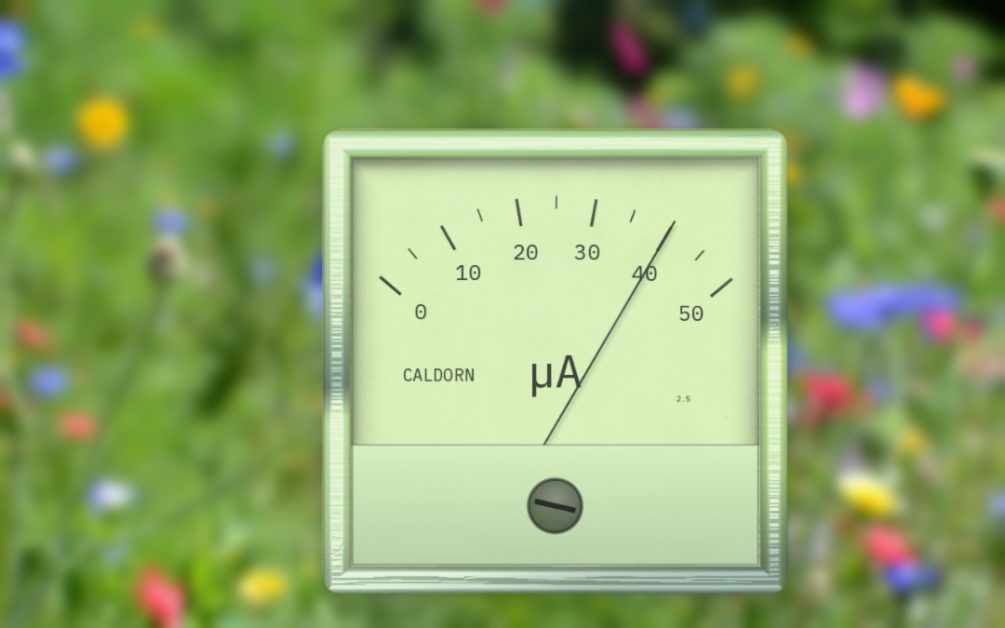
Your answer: **40** µA
